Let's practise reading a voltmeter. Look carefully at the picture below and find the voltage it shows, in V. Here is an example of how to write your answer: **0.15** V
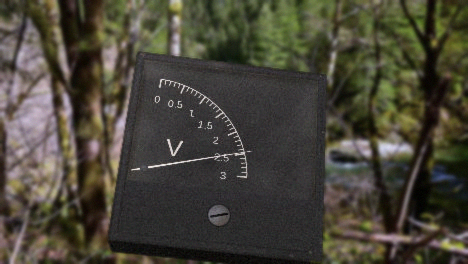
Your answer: **2.5** V
